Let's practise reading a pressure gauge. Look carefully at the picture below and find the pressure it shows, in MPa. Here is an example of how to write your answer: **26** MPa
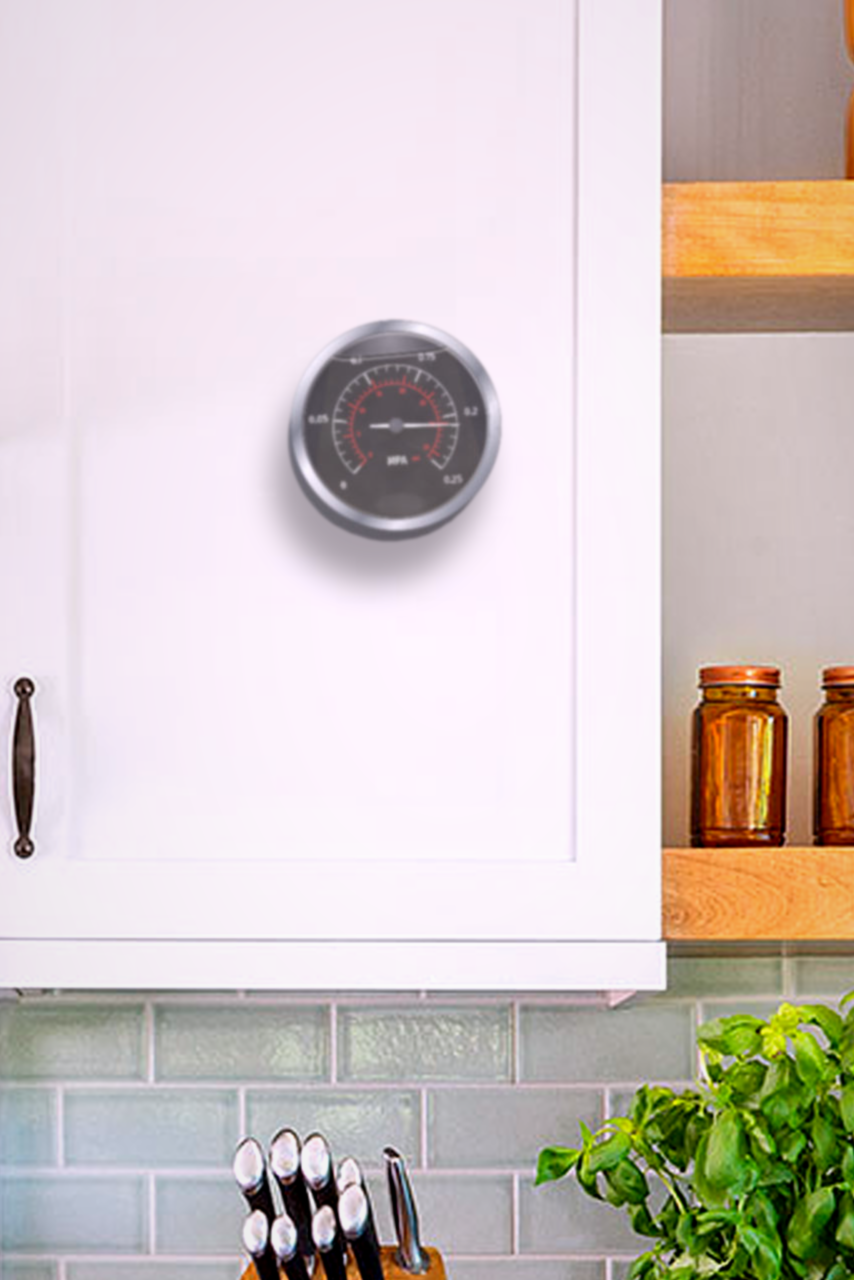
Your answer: **0.21** MPa
